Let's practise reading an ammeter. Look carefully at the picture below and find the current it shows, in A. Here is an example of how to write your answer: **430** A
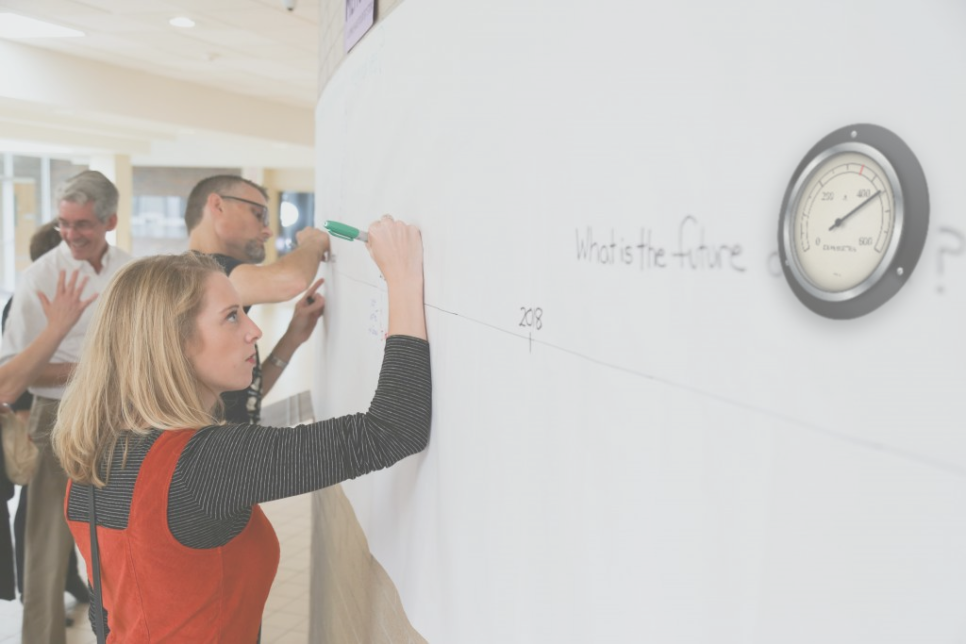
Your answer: **450** A
